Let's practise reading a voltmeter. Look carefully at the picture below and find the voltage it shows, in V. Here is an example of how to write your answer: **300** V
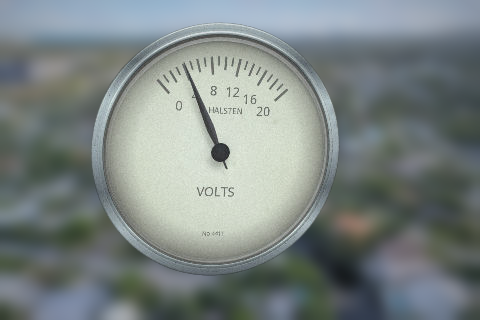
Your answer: **4** V
